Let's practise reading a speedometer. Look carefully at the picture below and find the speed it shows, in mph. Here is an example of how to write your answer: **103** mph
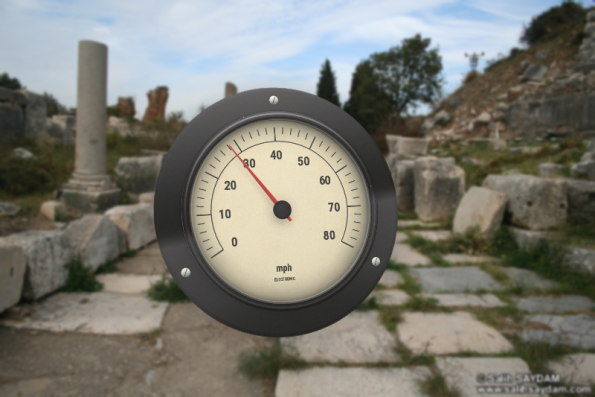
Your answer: **28** mph
